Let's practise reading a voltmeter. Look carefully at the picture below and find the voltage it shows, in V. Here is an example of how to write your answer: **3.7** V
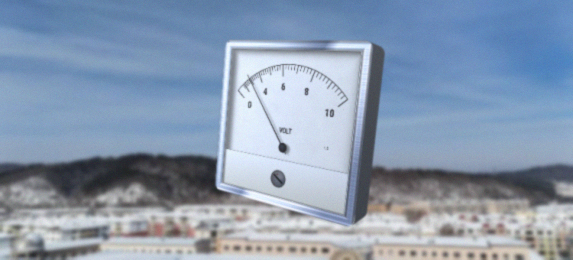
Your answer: **3** V
